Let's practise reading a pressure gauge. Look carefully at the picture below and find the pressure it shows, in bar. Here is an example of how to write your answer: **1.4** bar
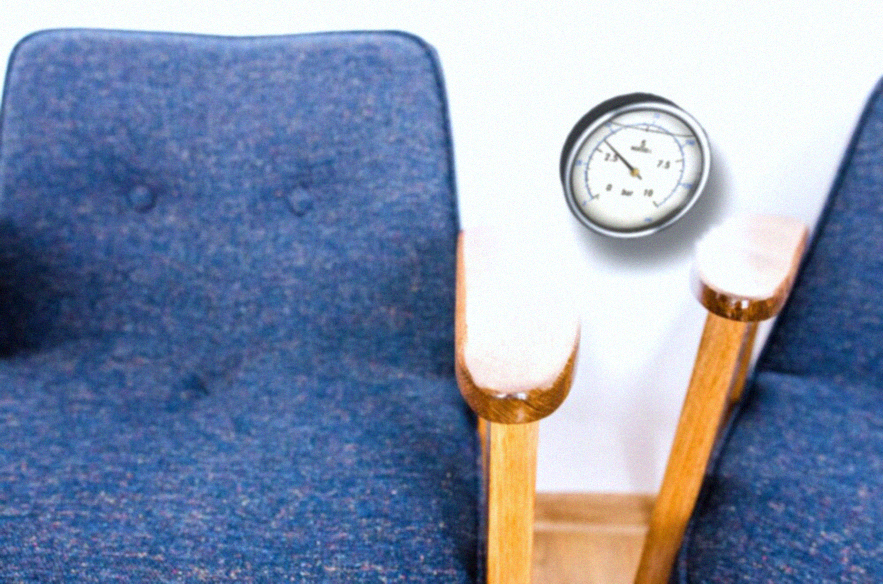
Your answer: **3** bar
